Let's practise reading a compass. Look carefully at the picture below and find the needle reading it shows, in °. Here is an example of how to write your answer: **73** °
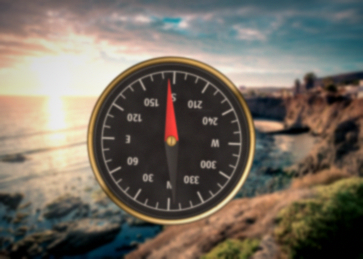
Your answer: **175** °
